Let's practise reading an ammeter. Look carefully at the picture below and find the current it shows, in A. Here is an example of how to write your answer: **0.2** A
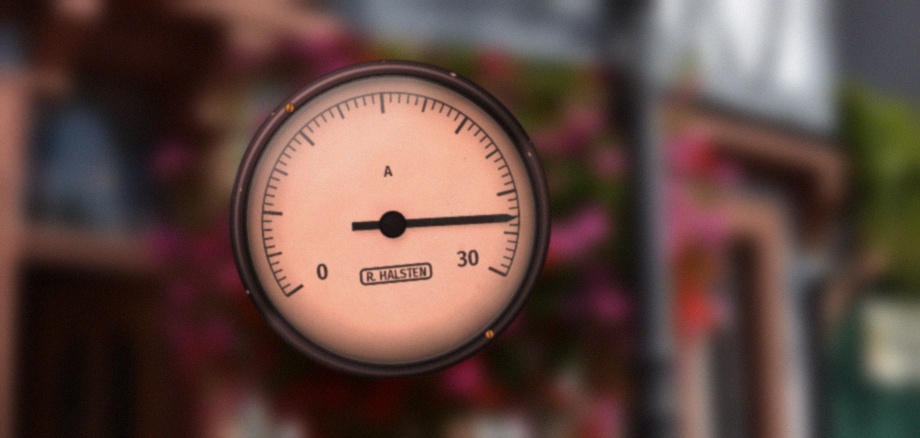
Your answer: **26.5** A
